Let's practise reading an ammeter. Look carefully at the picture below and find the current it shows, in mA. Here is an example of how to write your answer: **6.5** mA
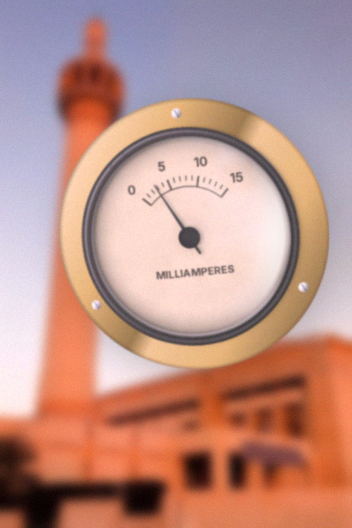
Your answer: **3** mA
